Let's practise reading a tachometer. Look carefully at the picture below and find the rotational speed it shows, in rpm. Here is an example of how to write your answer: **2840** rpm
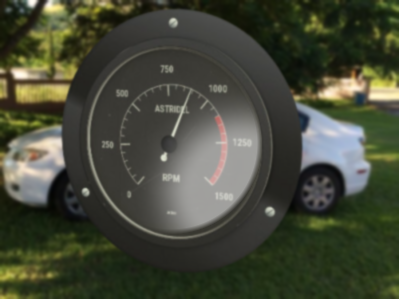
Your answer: **900** rpm
